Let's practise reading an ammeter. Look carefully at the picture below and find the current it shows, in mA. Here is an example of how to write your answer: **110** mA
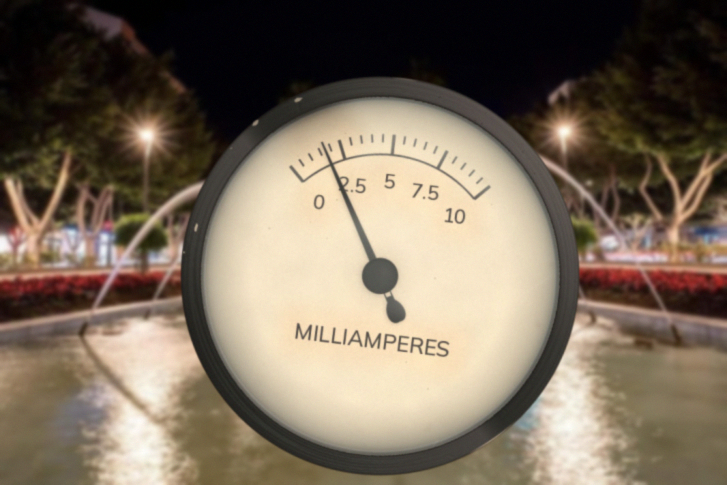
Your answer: **1.75** mA
